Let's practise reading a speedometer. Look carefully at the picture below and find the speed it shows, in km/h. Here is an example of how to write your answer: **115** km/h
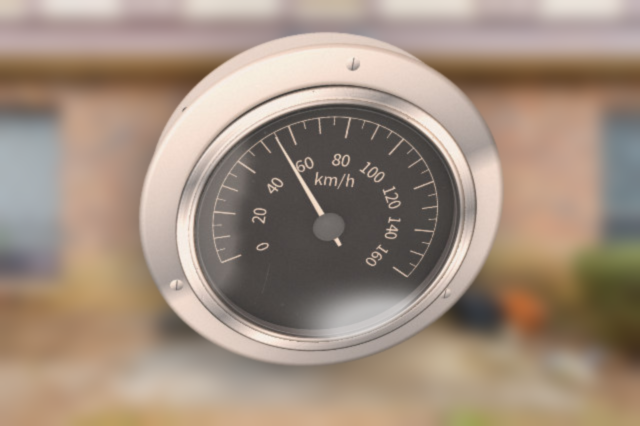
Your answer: **55** km/h
